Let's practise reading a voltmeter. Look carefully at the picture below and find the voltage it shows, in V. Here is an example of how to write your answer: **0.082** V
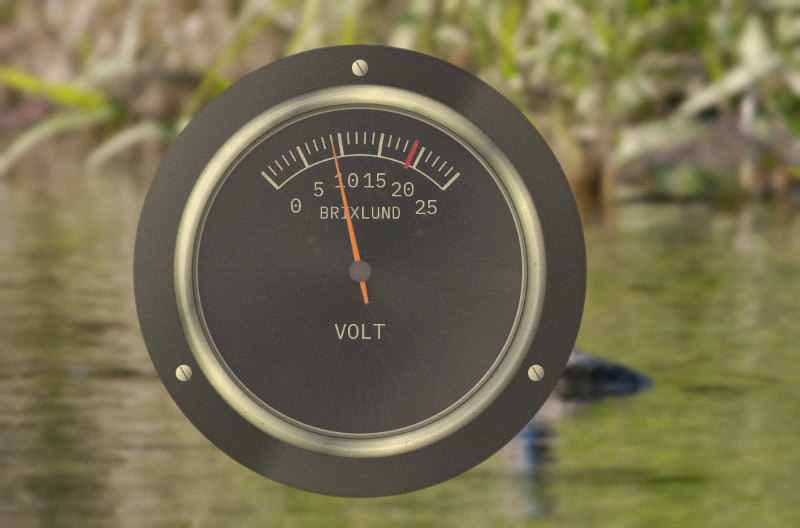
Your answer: **9** V
